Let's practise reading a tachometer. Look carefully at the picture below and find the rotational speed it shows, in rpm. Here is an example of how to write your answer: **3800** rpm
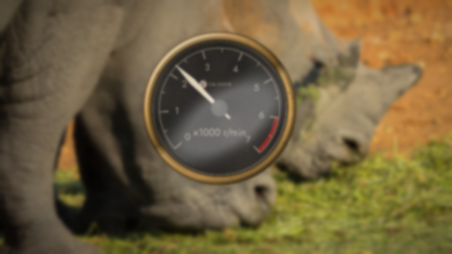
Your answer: **2250** rpm
